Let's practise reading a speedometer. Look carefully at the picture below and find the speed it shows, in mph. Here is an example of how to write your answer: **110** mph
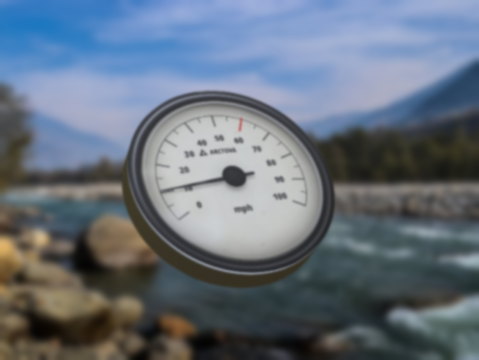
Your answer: **10** mph
